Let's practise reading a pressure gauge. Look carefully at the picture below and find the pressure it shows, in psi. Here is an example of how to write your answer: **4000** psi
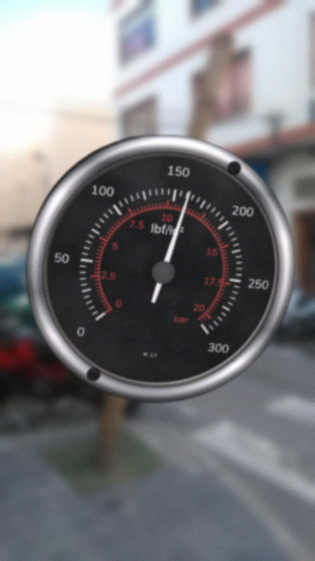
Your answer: **160** psi
